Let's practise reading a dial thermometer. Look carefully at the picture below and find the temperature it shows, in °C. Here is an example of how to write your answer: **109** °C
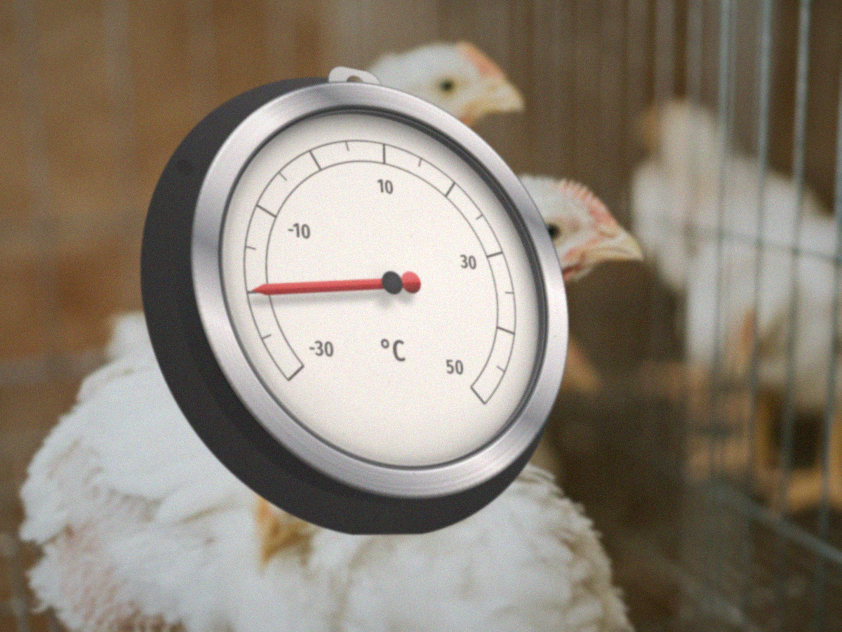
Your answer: **-20** °C
